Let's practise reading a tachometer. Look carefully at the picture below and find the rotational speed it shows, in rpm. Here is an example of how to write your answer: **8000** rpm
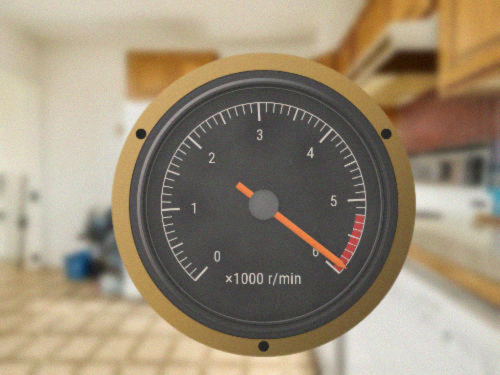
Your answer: **5900** rpm
